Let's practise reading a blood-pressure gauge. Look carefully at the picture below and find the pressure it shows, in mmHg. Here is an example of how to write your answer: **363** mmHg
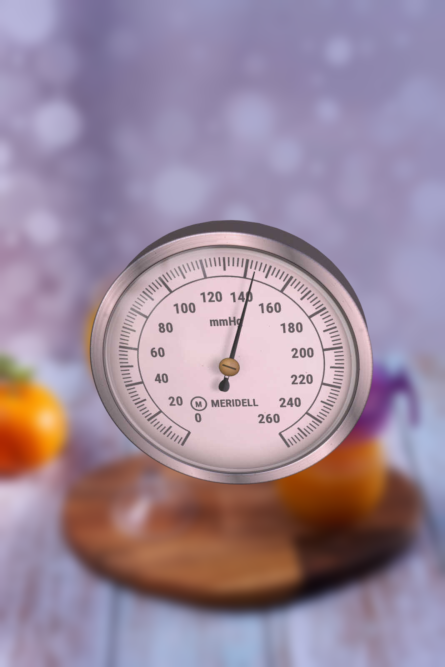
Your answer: **144** mmHg
